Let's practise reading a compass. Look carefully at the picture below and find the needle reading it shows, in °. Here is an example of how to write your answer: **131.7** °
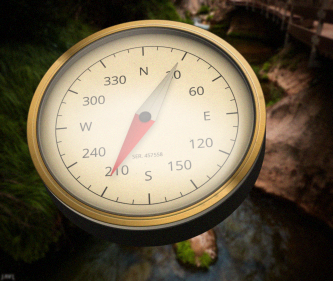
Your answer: **210** °
